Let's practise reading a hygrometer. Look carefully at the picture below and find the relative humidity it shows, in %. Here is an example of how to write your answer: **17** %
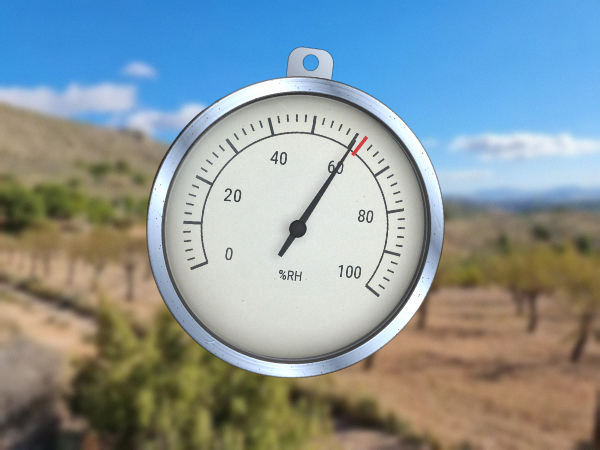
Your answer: **60** %
